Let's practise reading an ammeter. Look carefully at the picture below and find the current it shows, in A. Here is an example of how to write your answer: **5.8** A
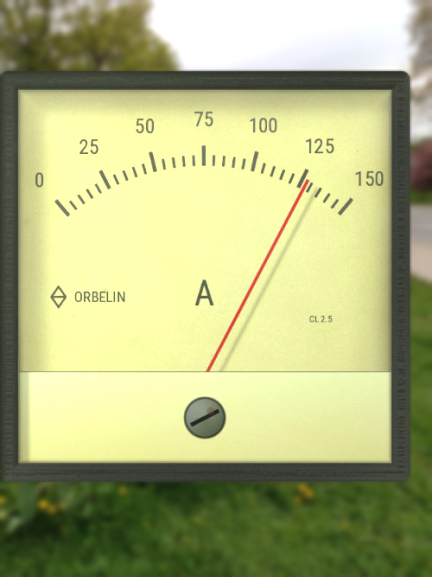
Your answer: **127.5** A
